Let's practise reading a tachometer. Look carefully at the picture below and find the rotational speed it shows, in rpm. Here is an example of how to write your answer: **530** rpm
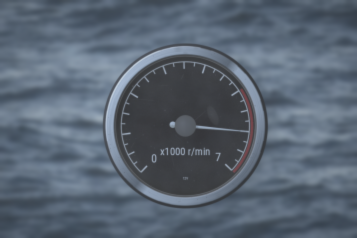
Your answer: **6000** rpm
